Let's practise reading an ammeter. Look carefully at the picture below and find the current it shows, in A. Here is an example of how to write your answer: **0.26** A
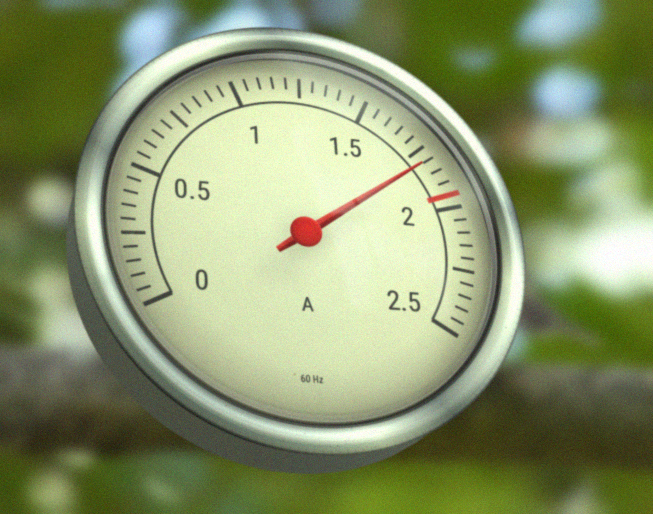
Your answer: **1.8** A
